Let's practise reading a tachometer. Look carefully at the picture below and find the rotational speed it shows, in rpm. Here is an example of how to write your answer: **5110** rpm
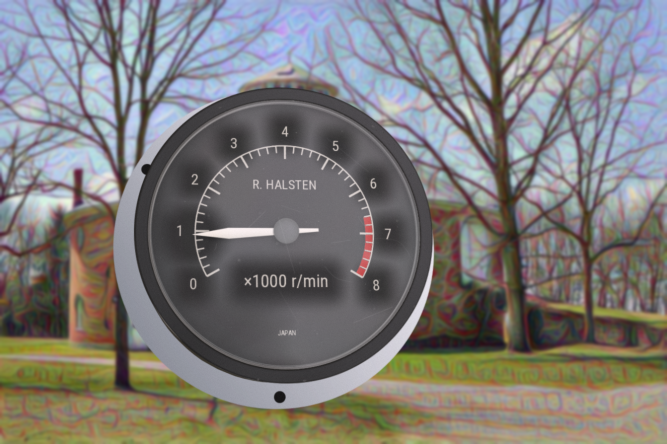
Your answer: **900** rpm
